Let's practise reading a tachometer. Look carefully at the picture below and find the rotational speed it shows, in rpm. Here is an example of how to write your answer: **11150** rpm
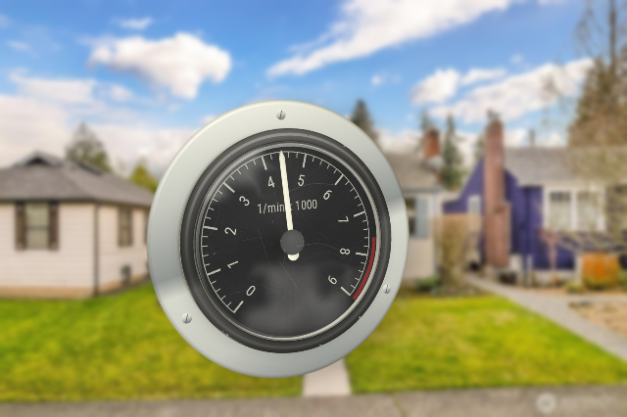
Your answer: **4400** rpm
